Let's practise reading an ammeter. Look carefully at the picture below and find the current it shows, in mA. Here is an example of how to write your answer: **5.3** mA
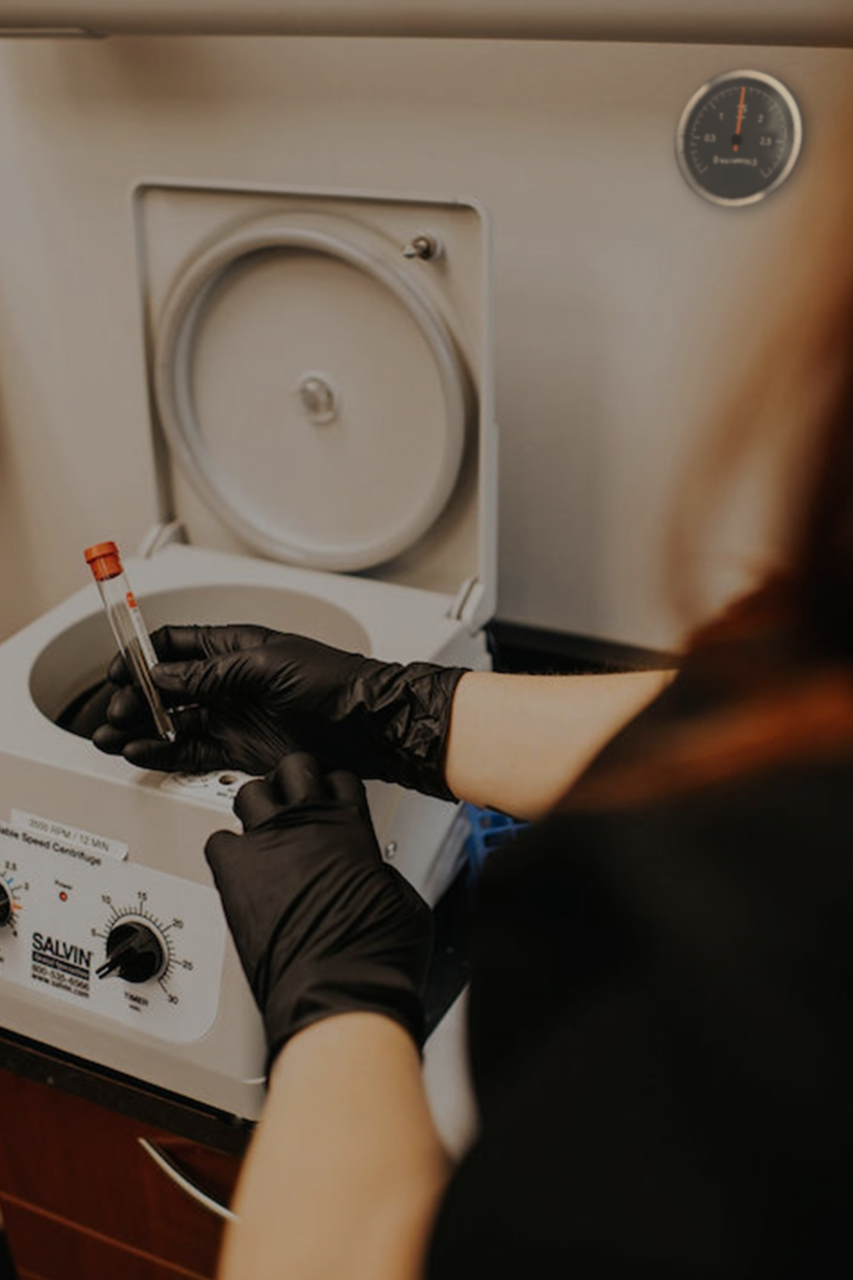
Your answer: **1.5** mA
